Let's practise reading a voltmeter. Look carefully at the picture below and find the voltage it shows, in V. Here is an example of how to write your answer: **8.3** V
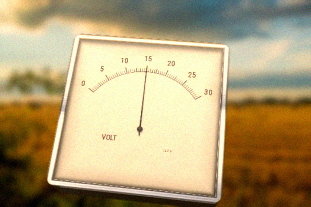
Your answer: **15** V
